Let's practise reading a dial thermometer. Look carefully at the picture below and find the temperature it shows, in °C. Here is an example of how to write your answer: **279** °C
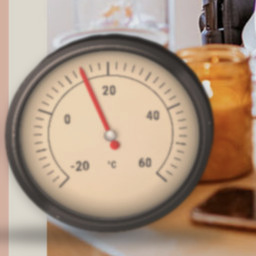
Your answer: **14** °C
